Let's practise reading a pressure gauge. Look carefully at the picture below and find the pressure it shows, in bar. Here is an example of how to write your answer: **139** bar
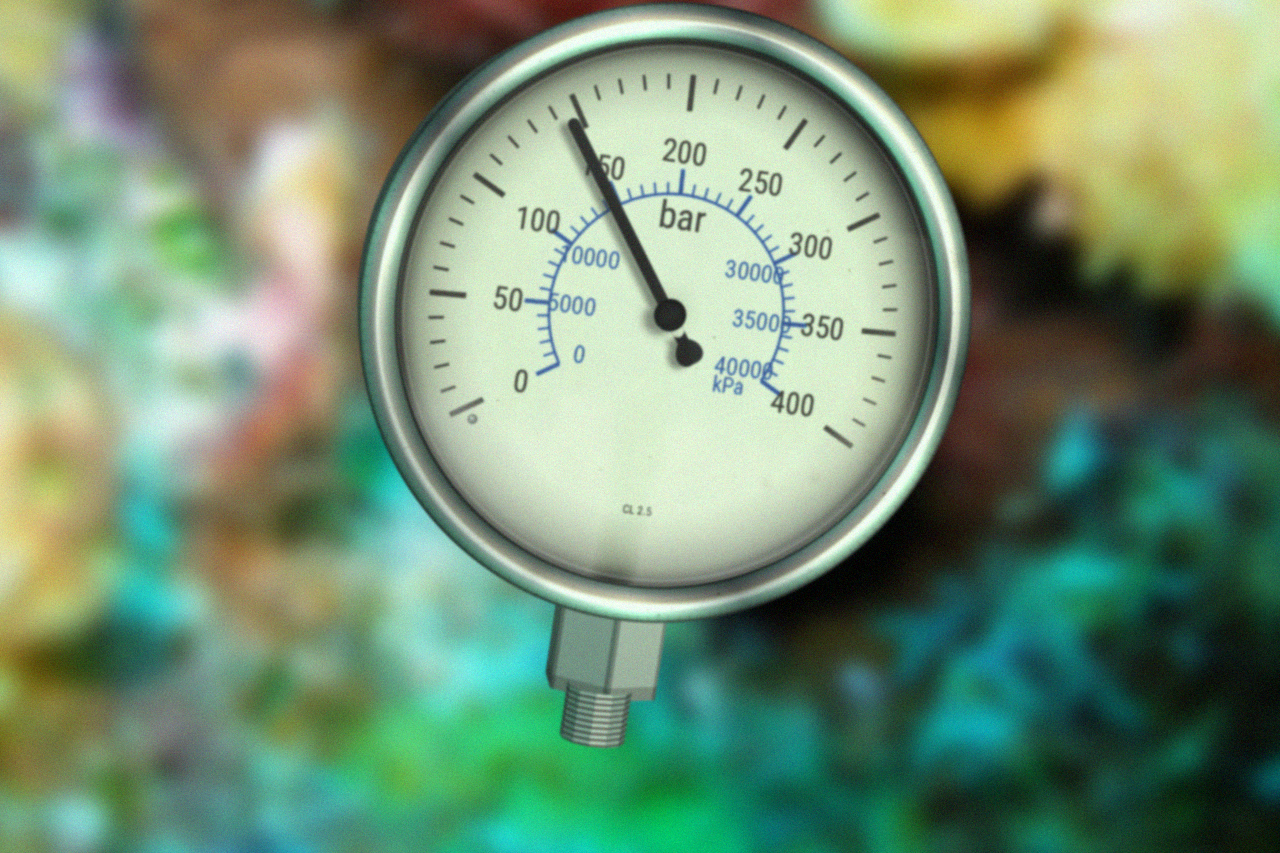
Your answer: **145** bar
